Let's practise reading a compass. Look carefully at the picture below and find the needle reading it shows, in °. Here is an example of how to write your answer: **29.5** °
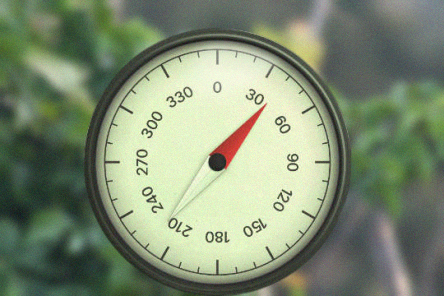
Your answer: **40** °
